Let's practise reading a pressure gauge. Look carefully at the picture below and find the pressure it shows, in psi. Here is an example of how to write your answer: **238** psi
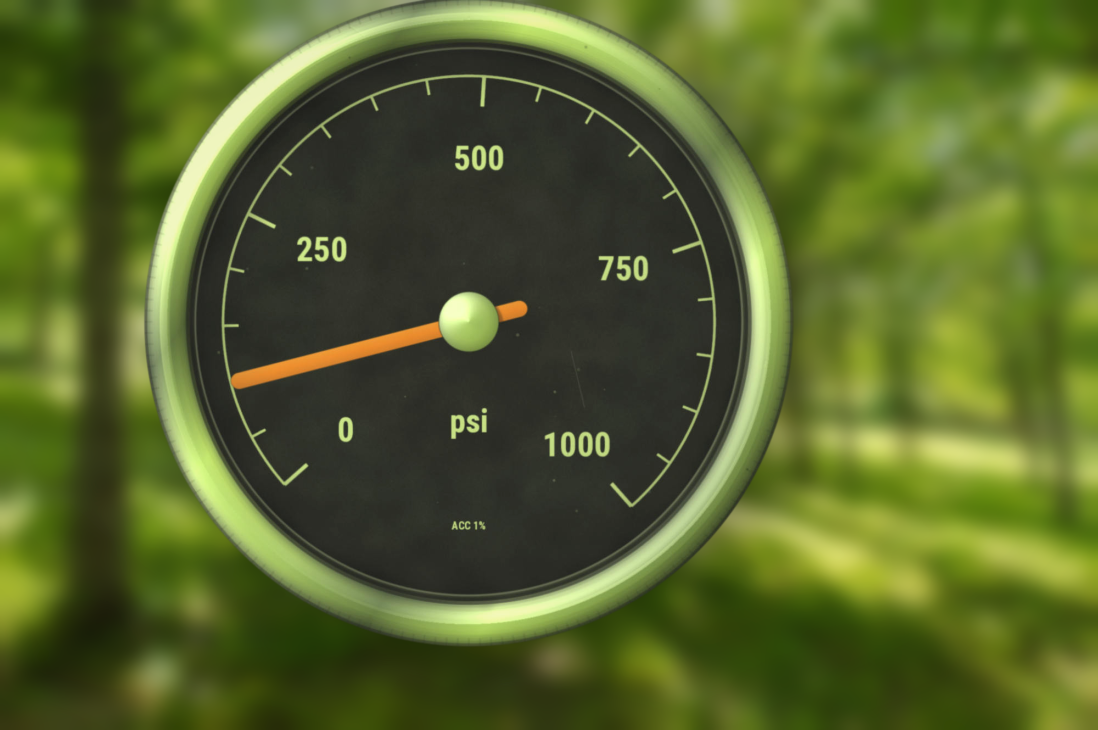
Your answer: **100** psi
